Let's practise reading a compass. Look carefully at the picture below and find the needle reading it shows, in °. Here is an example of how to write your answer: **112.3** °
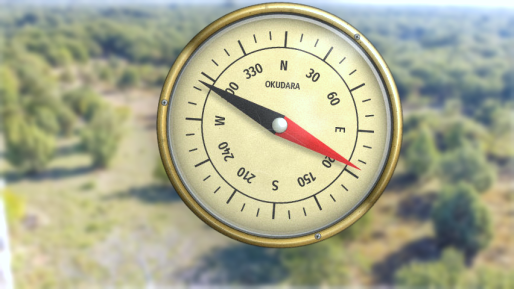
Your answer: **115** °
